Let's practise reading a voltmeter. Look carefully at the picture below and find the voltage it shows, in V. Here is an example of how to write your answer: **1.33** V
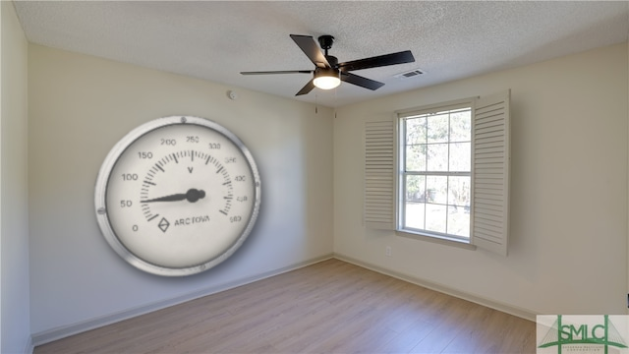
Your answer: **50** V
